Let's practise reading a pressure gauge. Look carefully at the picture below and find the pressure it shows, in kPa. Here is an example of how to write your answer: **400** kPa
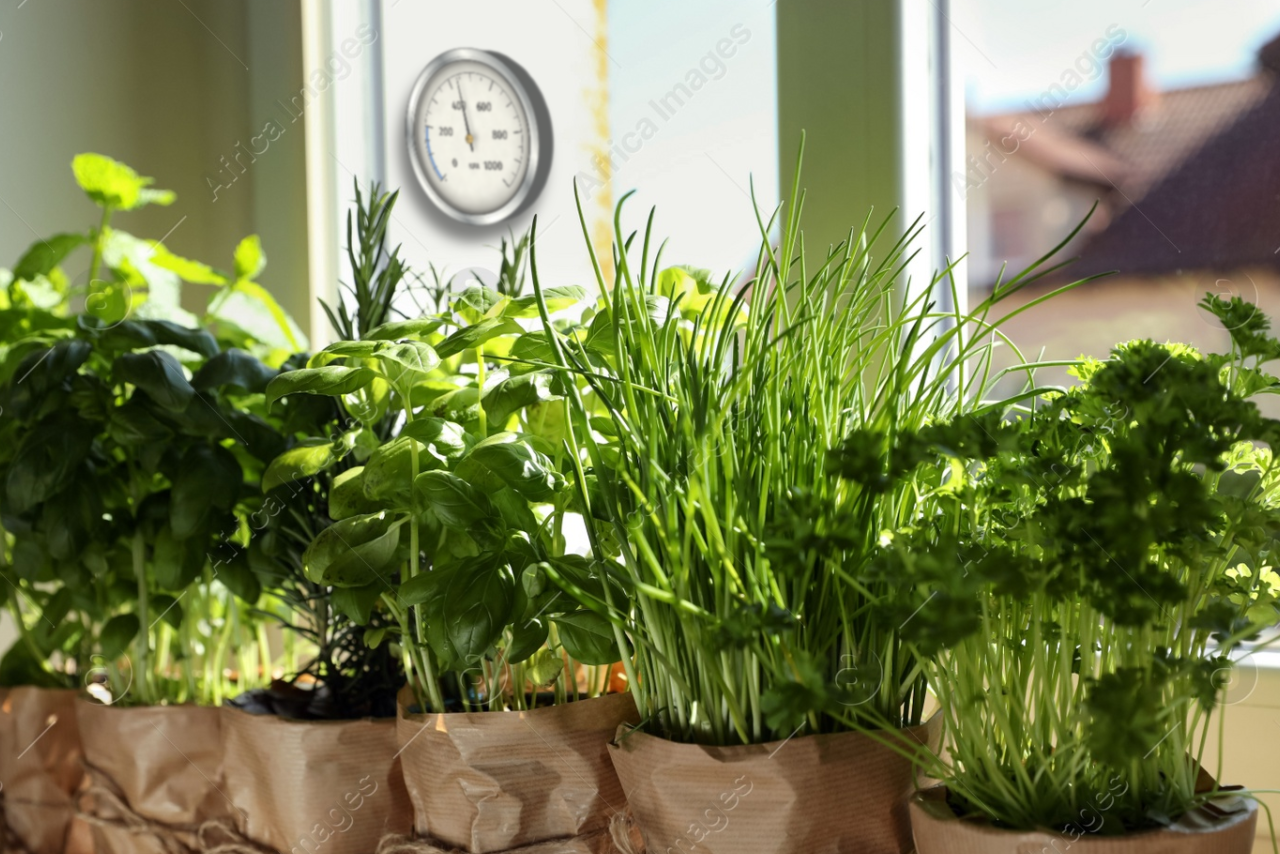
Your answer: **450** kPa
